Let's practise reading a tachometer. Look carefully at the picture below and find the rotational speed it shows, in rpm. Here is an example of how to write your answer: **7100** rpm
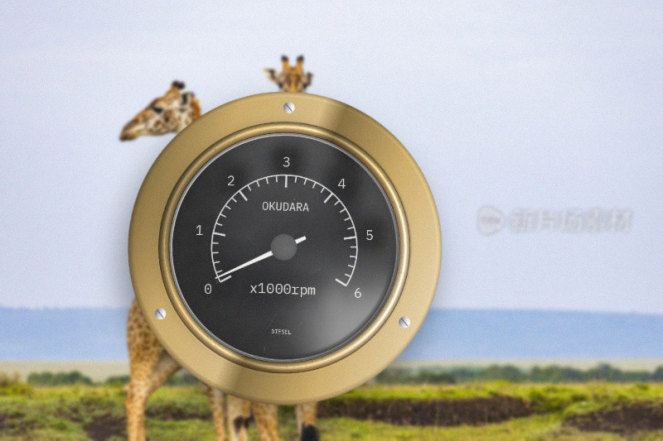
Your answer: **100** rpm
